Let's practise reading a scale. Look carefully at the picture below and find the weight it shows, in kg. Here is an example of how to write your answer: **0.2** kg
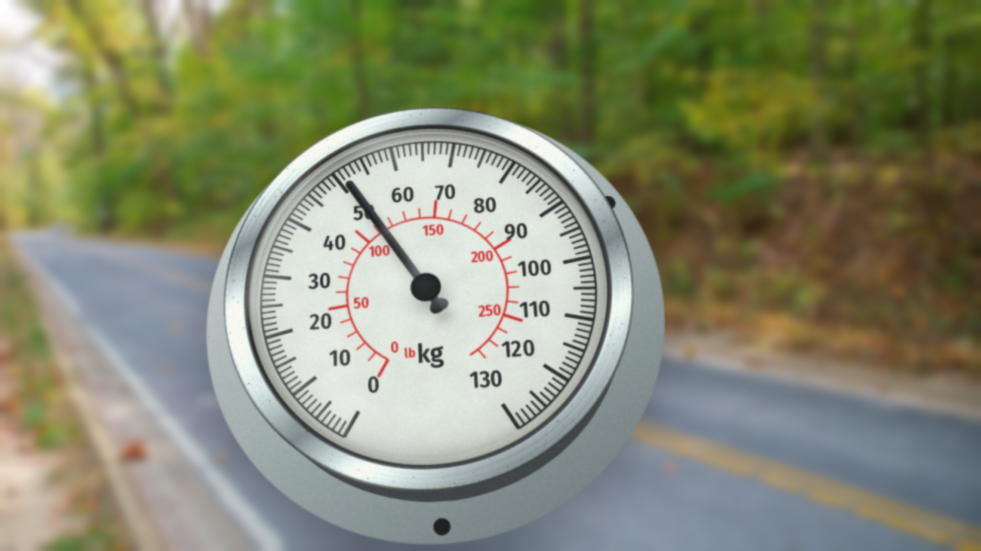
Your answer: **51** kg
